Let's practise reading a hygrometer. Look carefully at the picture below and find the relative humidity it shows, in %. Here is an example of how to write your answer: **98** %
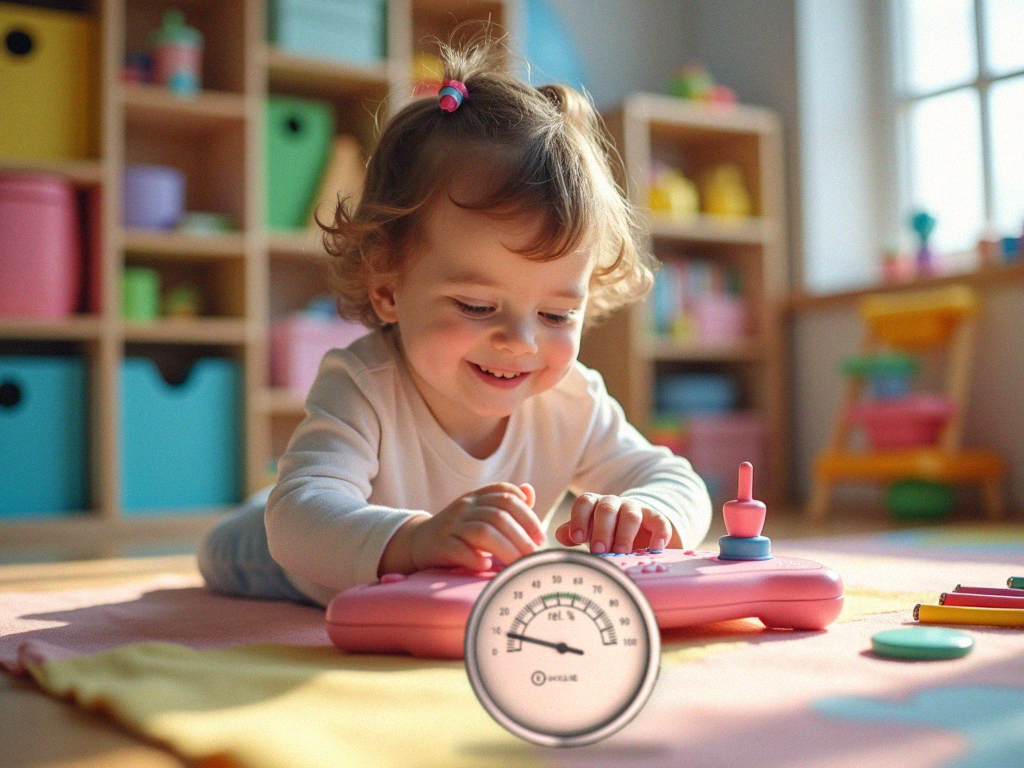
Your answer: **10** %
